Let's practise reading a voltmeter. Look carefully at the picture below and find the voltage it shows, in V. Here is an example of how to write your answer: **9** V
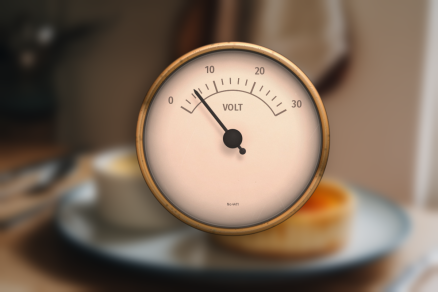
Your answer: **5** V
